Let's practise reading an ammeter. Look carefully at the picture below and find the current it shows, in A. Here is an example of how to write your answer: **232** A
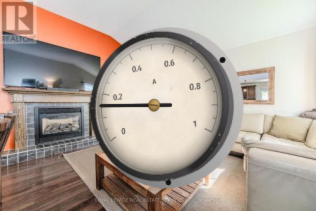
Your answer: **0.15** A
